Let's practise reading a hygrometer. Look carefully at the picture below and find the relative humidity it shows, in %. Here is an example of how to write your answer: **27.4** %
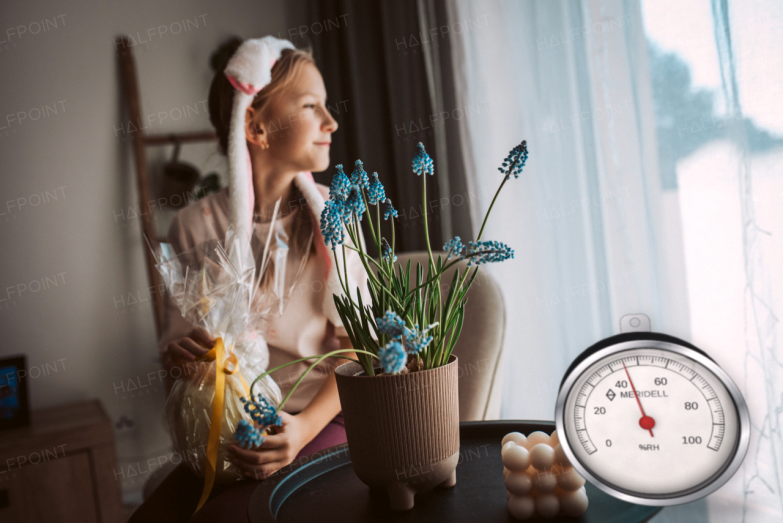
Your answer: **45** %
